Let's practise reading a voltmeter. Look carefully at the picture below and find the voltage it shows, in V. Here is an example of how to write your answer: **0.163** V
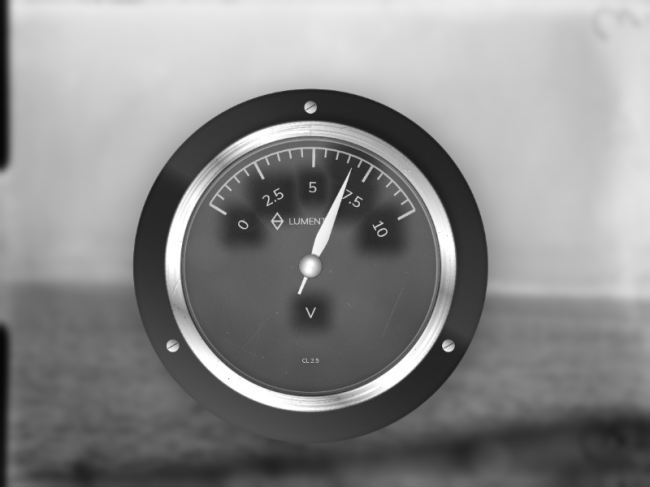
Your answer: **6.75** V
